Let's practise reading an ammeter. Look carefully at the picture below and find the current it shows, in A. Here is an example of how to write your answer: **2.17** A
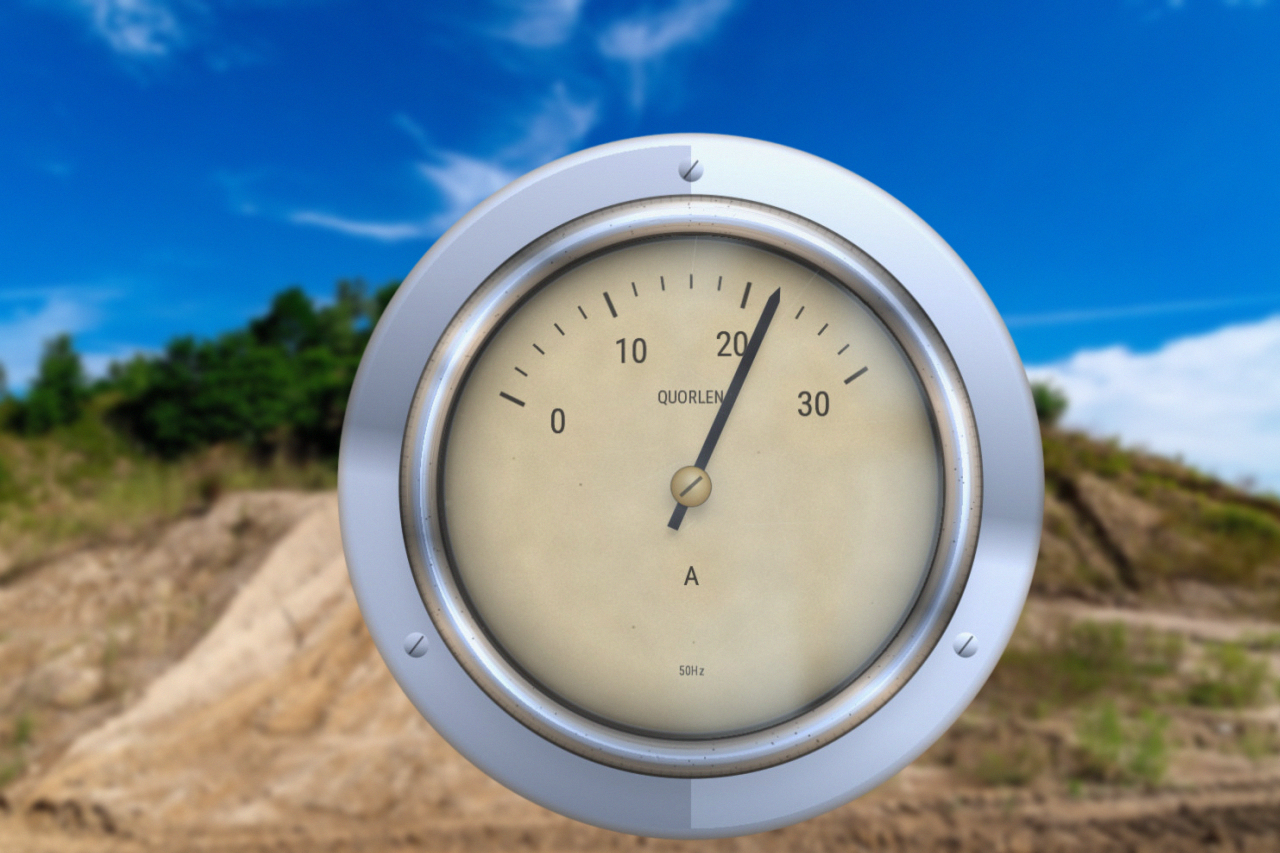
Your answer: **22** A
